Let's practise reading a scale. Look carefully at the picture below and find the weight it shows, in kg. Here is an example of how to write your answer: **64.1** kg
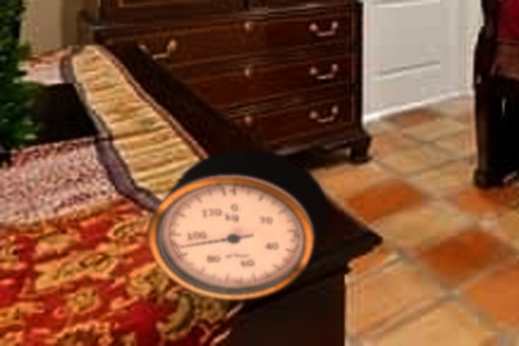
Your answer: **95** kg
